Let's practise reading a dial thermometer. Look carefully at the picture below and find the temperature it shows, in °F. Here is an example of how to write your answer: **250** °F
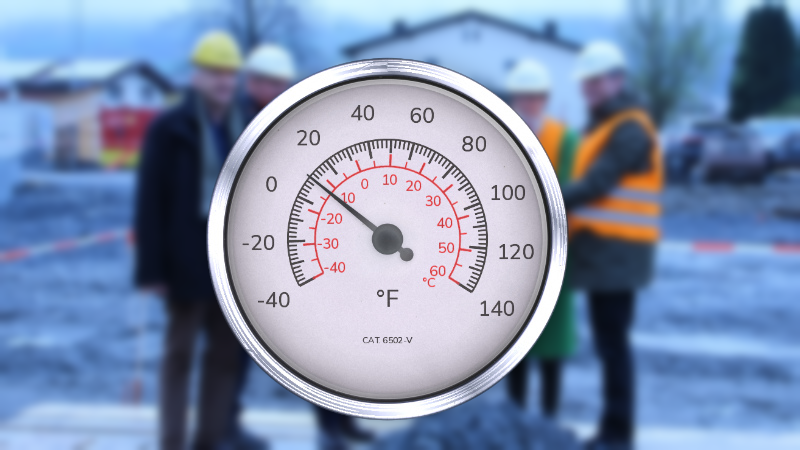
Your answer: **10** °F
